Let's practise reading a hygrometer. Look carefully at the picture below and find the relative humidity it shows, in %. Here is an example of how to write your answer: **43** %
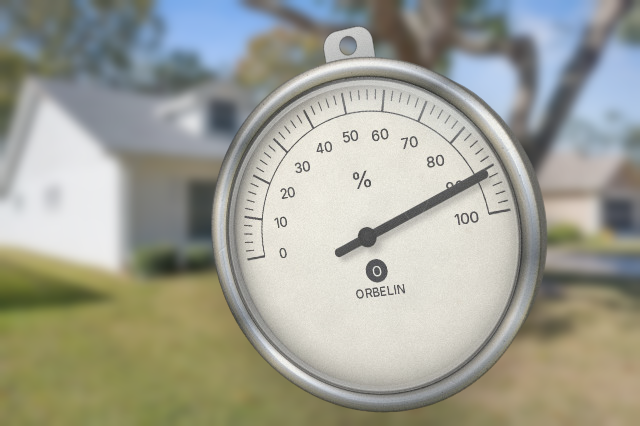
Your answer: **91** %
